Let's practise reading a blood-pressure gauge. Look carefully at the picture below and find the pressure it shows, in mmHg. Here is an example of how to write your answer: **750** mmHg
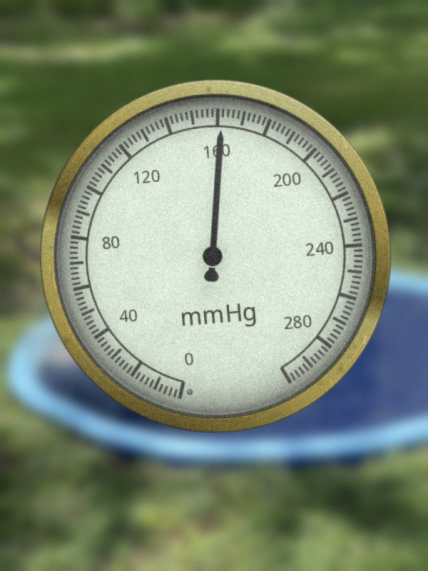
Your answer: **162** mmHg
